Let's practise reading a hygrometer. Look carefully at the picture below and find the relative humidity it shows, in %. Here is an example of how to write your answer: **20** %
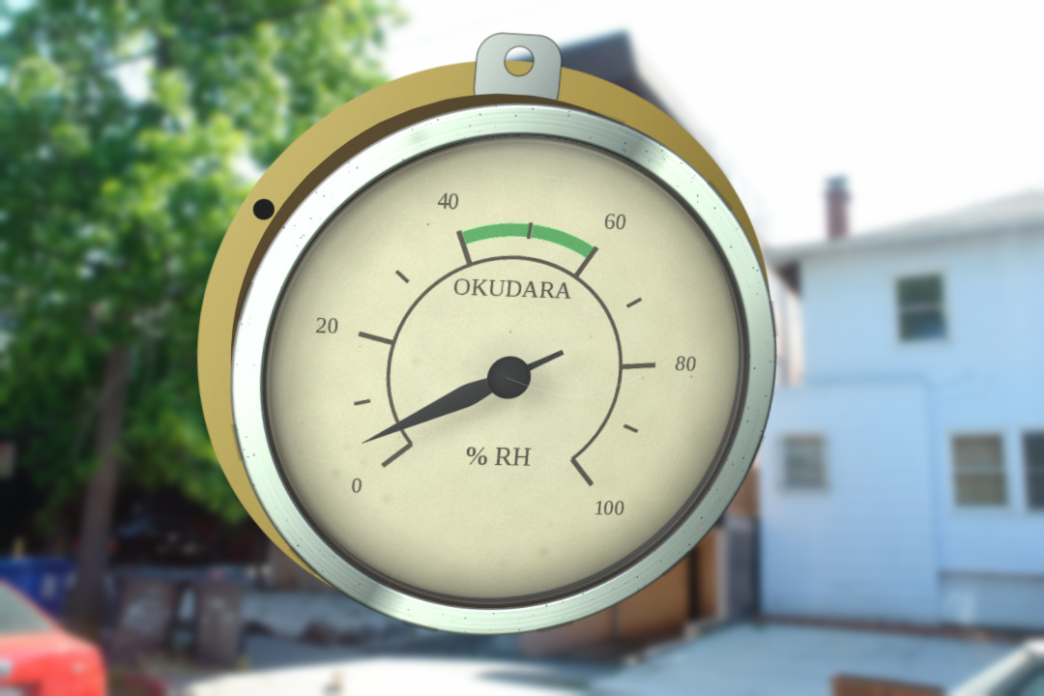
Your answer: **5** %
